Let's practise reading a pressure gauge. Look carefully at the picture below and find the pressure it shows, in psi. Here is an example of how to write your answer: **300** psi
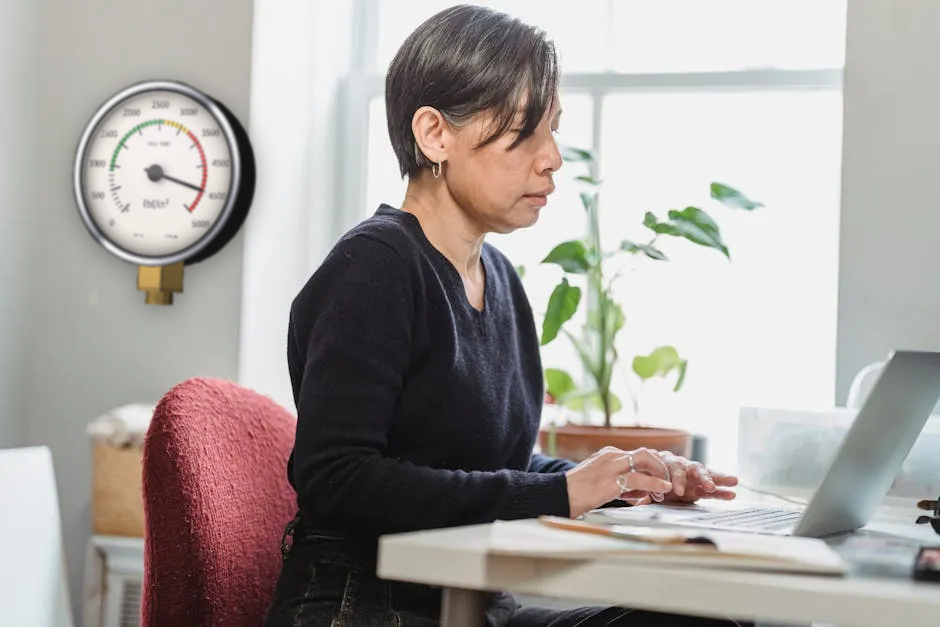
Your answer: **4500** psi
